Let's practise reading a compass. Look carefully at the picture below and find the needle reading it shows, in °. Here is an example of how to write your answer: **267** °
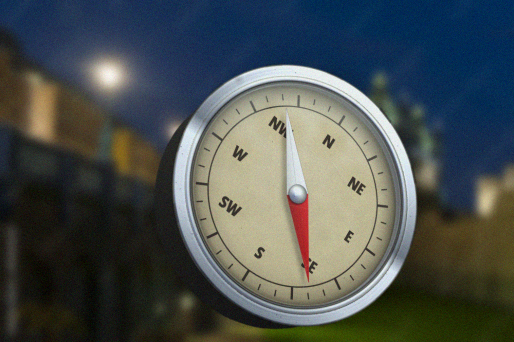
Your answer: **140** °
